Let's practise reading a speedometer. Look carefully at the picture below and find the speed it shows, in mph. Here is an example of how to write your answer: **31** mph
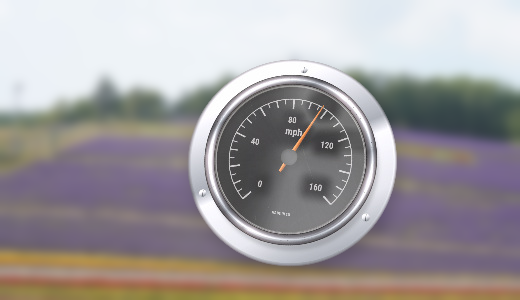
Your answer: **97.5** mph
